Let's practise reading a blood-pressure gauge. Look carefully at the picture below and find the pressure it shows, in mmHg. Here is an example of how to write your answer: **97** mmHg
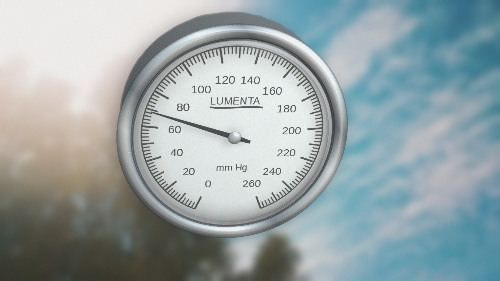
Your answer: **70** mmHg
